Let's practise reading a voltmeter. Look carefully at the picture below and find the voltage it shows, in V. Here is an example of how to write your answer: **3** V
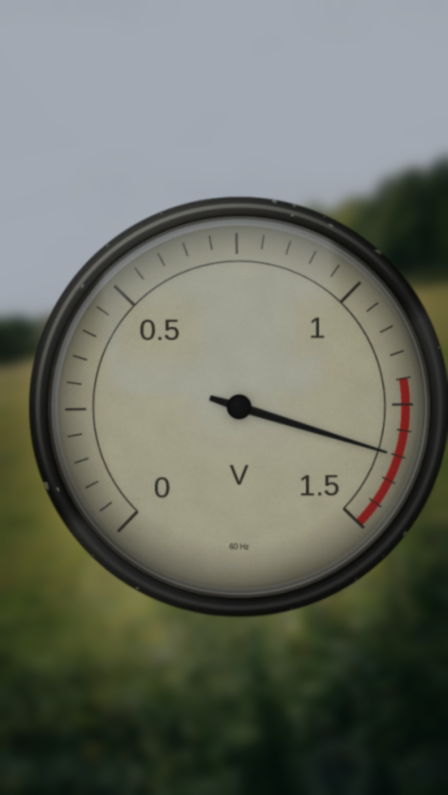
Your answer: **1.35** V
